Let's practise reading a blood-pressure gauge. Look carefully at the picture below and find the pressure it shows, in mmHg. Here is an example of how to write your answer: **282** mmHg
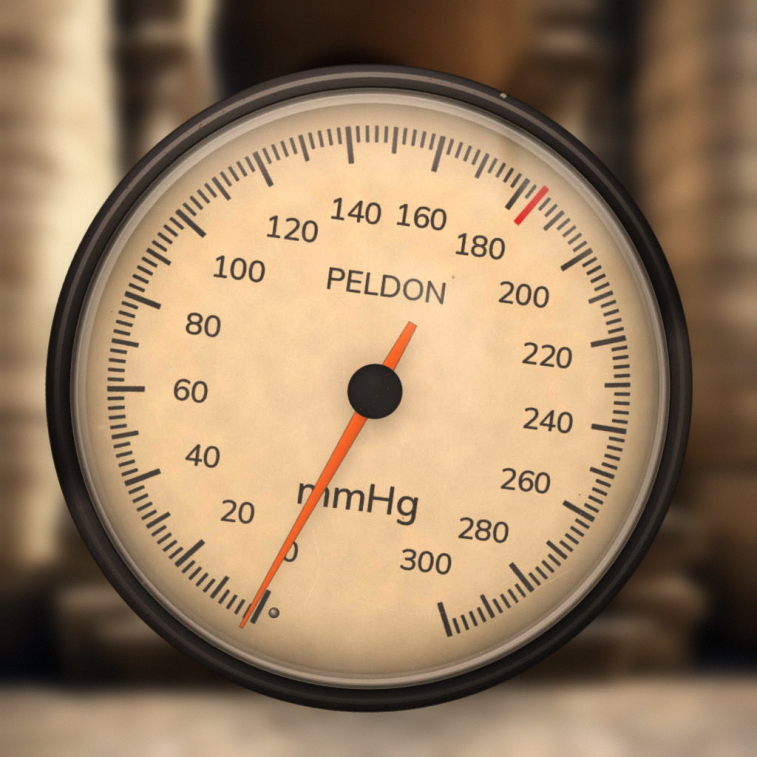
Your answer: **2** mmHg
